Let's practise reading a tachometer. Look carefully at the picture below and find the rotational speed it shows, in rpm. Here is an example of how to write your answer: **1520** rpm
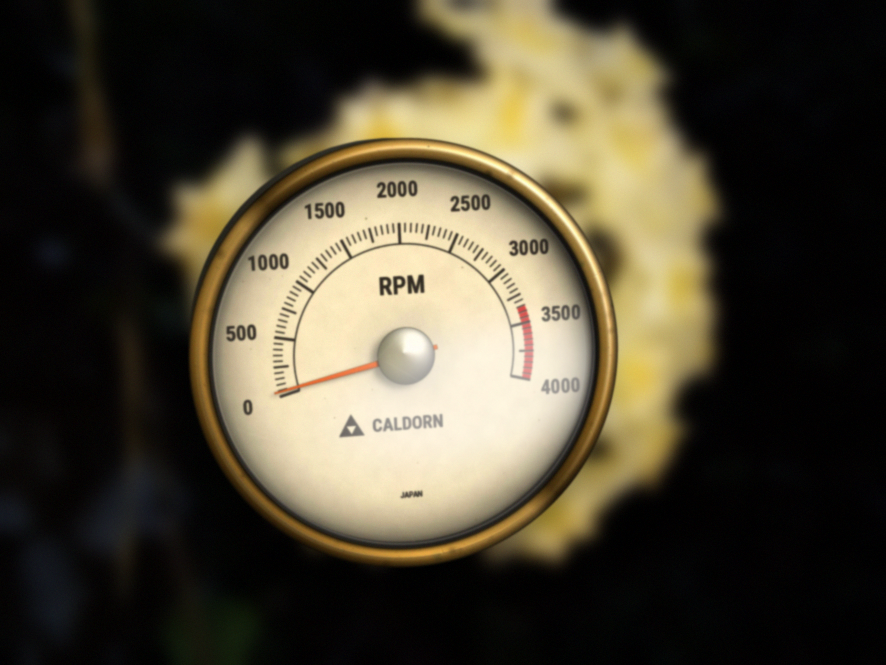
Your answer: **50** rpm
